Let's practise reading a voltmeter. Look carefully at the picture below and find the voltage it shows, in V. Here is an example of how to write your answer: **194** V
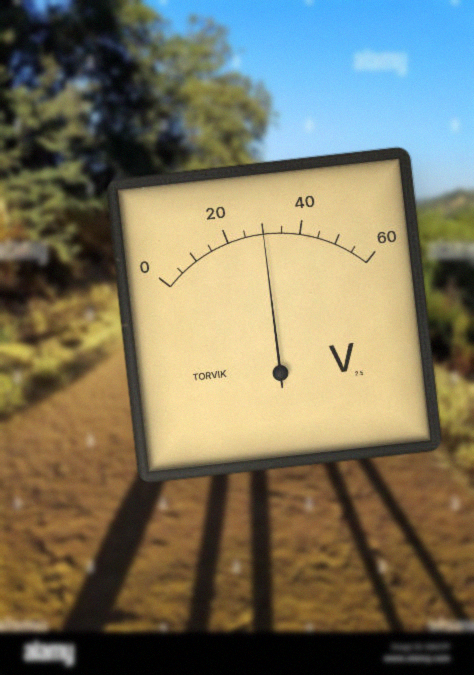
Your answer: **30** V
